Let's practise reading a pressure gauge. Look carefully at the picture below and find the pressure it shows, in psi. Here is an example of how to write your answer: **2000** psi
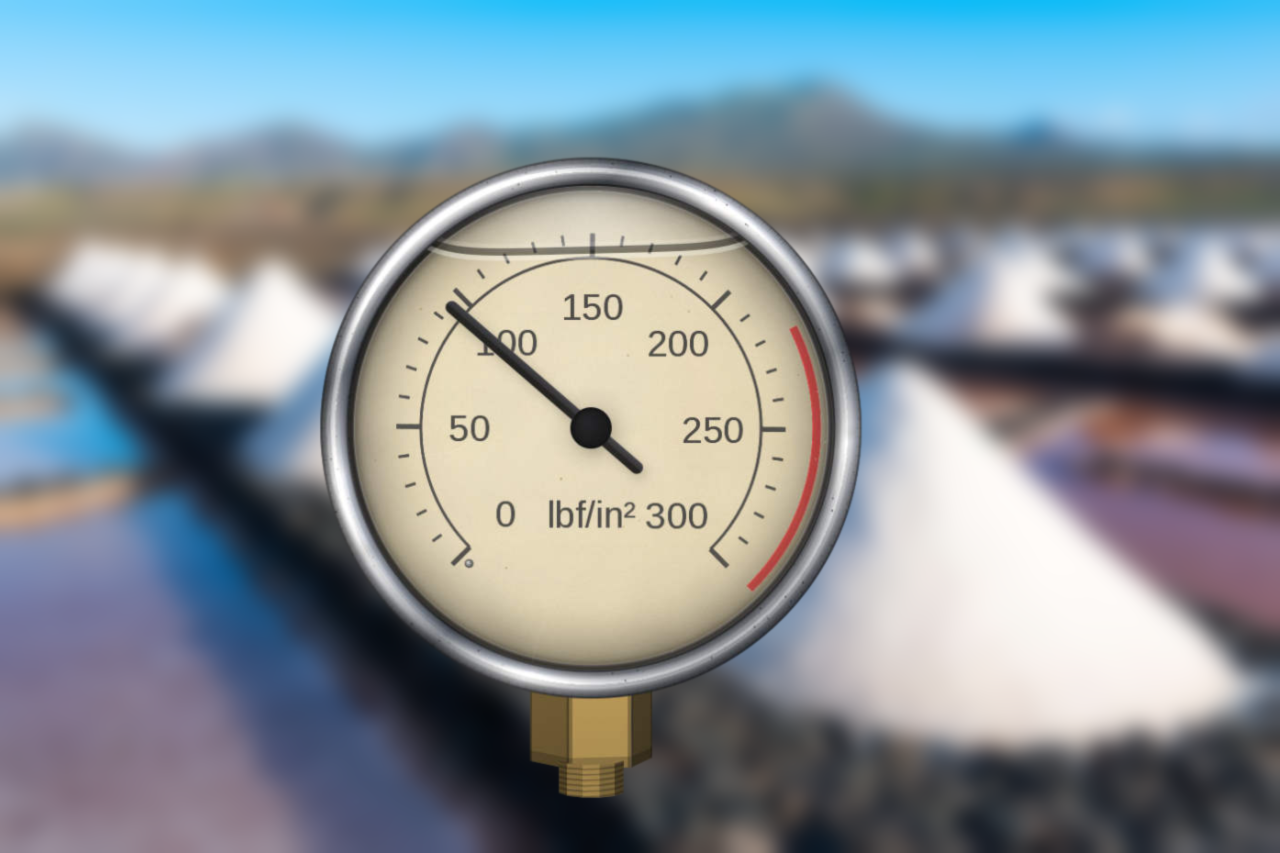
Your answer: **95** psi
